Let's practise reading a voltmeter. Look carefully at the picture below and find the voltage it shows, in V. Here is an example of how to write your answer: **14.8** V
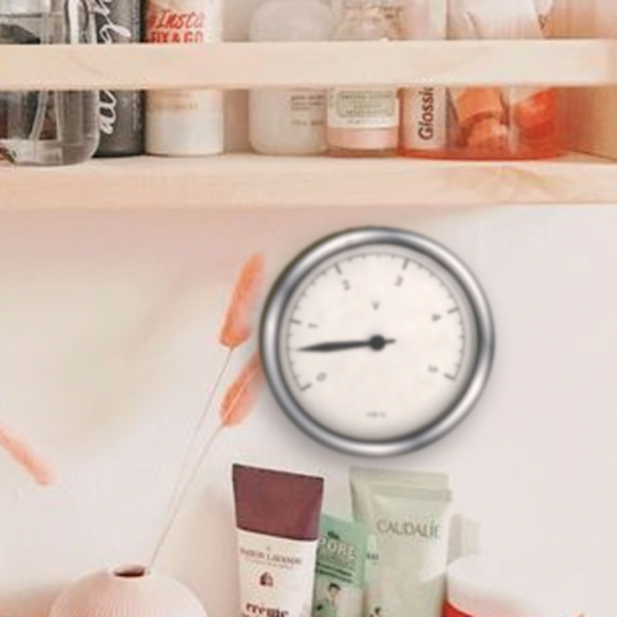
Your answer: **0.6** V
